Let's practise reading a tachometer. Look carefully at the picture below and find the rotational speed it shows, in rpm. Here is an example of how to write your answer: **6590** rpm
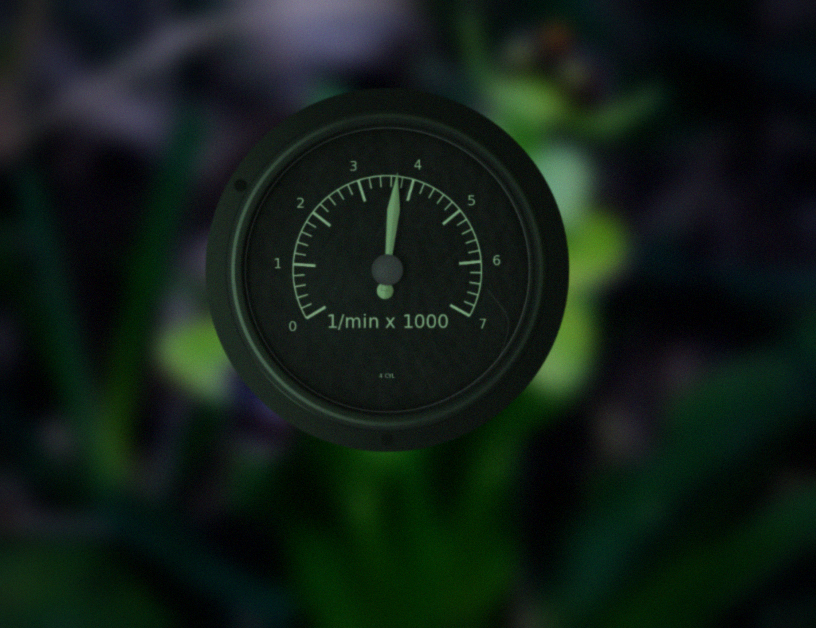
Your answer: **3700** rpm
